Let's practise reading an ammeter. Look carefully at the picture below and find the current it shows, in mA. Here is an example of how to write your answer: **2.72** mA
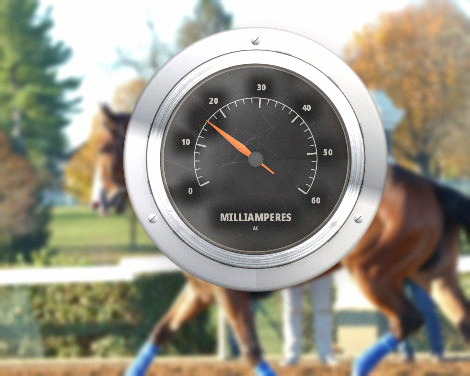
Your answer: **16** mA
